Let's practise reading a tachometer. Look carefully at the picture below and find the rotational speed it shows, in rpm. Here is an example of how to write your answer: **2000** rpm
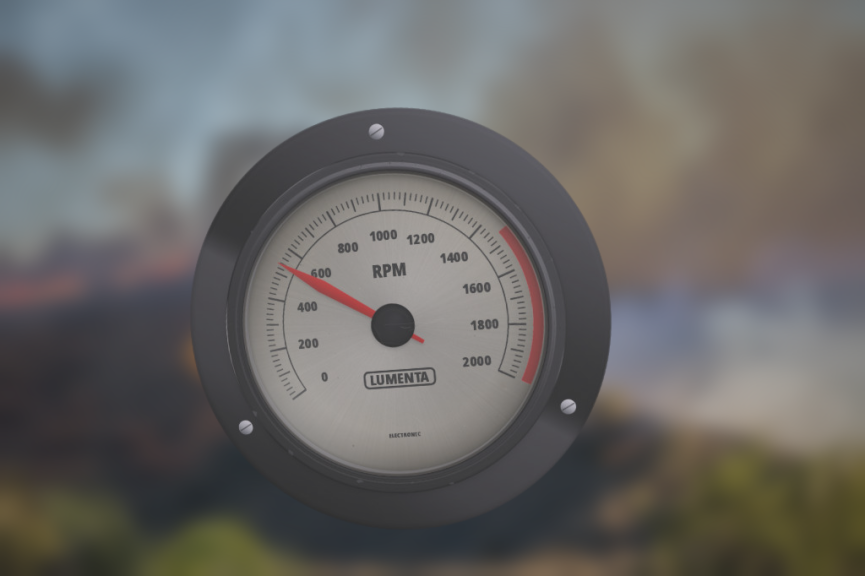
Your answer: **540** rpm
